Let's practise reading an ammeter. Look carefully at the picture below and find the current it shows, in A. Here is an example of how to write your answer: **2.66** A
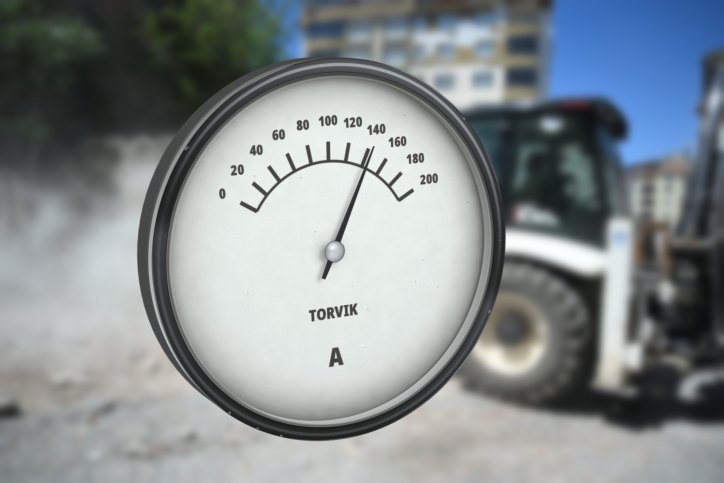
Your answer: **140** A
